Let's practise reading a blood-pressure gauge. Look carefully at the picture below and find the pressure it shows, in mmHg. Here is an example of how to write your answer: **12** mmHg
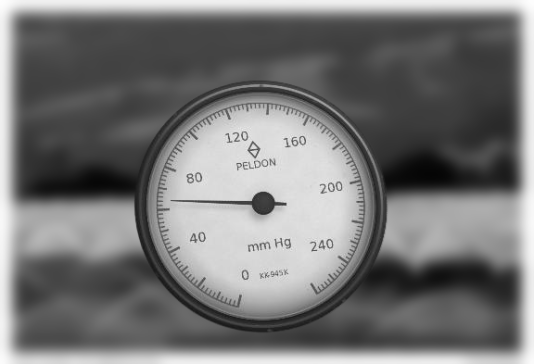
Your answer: **64** mmHg
